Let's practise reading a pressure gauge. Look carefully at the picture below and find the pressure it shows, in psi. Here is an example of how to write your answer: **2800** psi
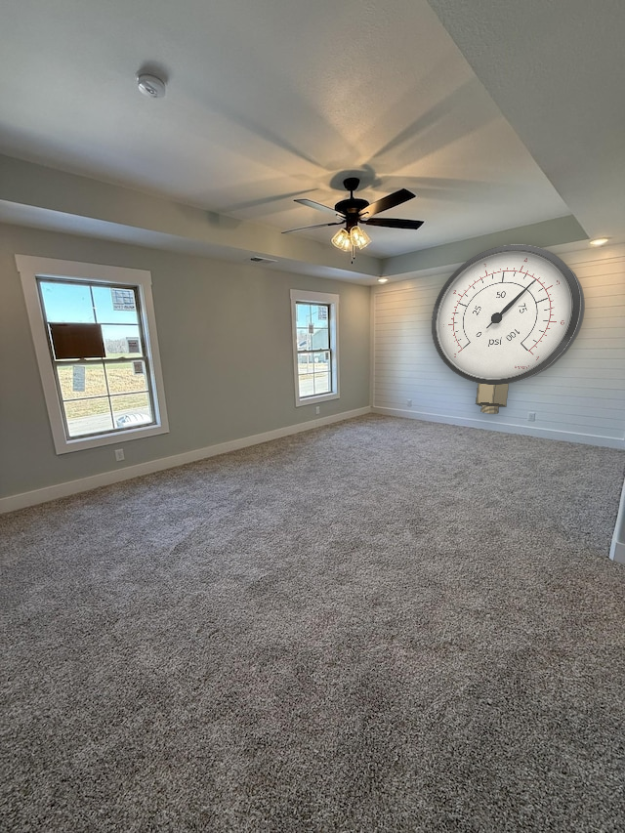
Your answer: **65** psi
